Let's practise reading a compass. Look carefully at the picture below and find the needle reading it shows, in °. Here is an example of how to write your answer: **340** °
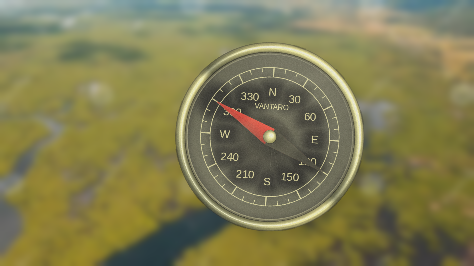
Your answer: **300** °
